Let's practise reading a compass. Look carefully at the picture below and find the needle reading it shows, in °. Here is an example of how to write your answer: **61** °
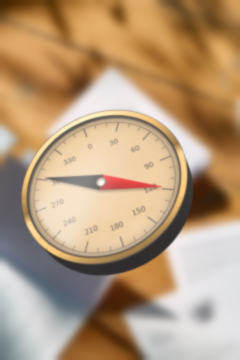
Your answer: **120** °
